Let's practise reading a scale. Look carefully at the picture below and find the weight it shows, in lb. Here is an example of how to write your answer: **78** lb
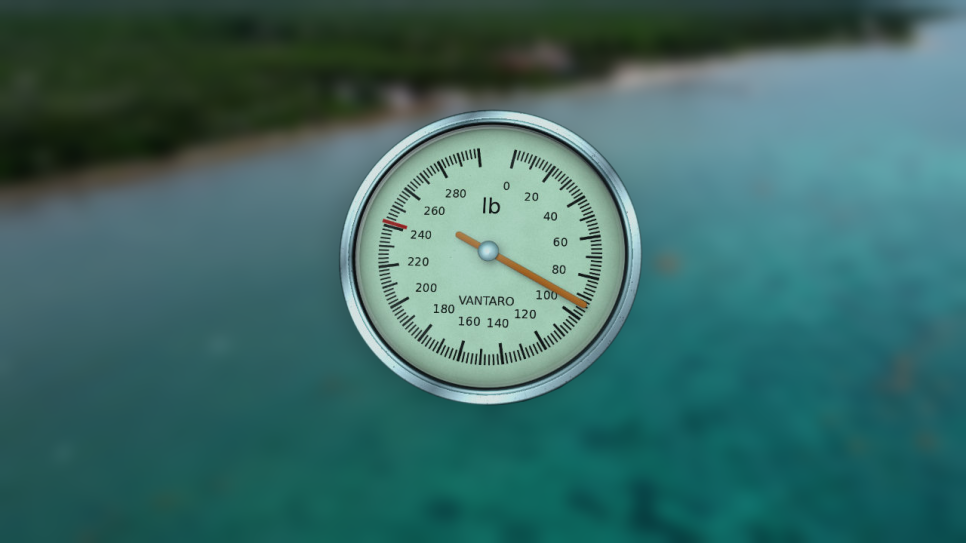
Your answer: **94** lb
